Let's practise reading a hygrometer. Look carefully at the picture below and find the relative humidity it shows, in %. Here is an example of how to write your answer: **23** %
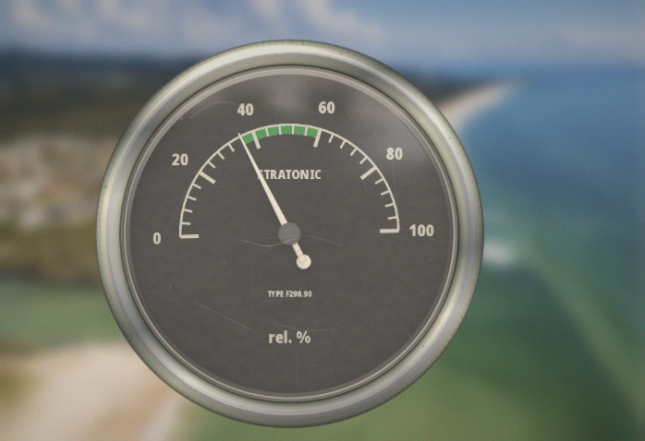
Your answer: **36** %
